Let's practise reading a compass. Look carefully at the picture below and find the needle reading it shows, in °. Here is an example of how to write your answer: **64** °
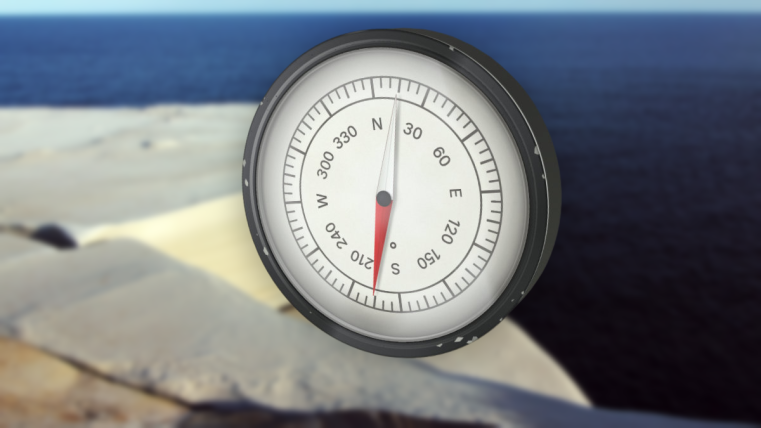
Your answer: **195** °
